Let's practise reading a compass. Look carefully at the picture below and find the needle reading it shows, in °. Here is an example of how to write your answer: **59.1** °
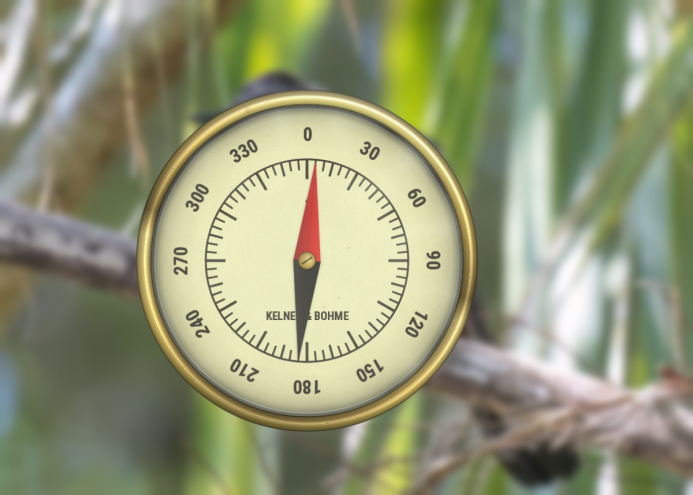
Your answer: **5** °
